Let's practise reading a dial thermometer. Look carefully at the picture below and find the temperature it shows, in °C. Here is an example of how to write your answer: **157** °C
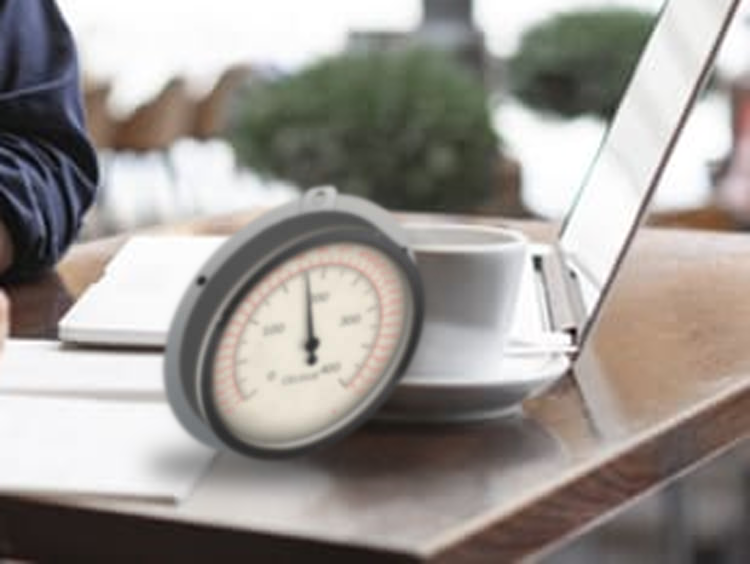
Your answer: **175** °C
